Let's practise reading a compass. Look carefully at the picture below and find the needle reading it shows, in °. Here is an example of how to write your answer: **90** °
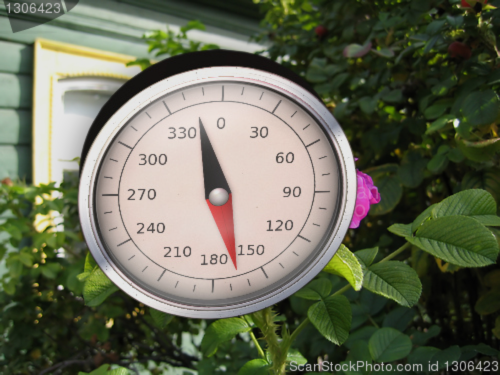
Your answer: **165** °
